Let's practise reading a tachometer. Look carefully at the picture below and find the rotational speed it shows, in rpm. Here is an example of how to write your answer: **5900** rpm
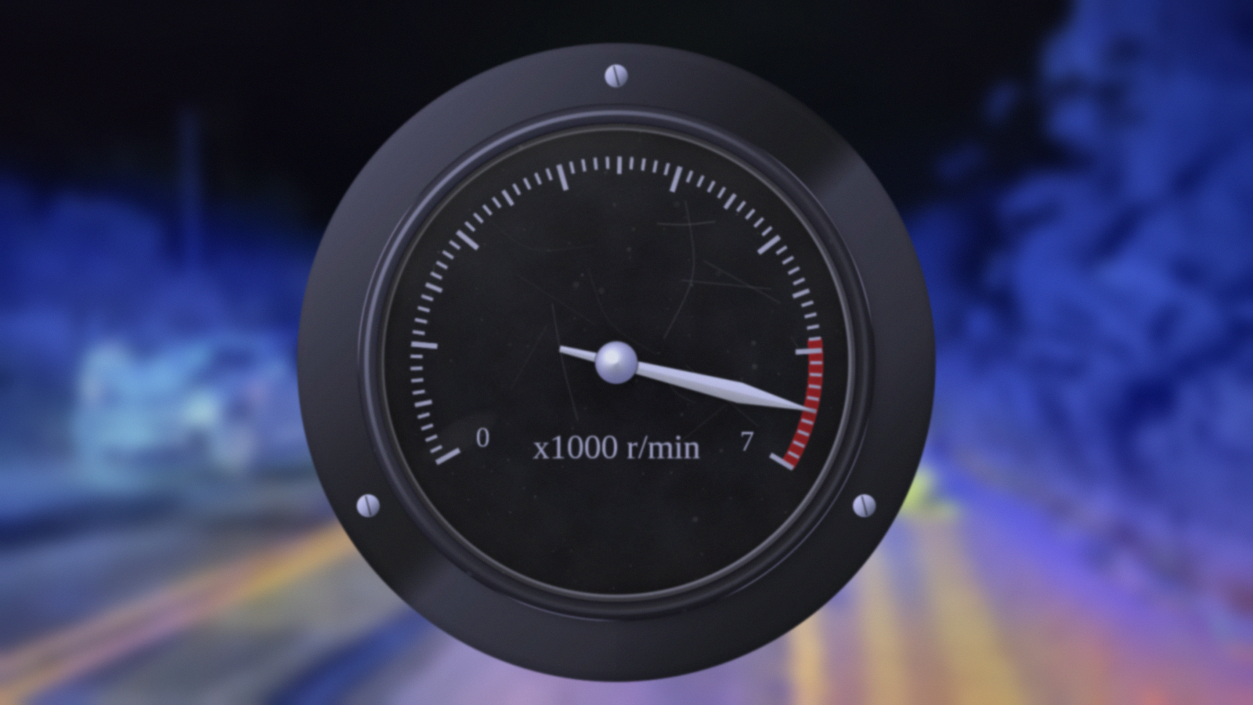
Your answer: **6500** rpm
